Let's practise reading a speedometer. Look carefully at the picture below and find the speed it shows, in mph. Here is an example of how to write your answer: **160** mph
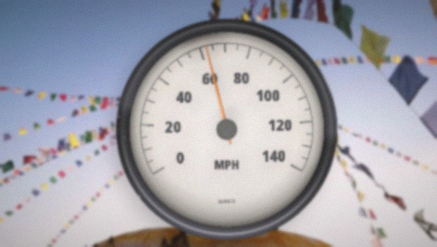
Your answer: **62.5** mph
